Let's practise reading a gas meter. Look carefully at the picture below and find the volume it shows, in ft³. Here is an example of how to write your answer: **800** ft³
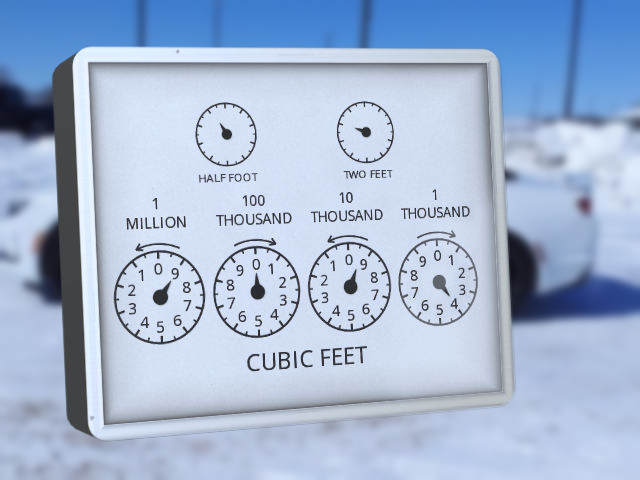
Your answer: **899400** ft³
